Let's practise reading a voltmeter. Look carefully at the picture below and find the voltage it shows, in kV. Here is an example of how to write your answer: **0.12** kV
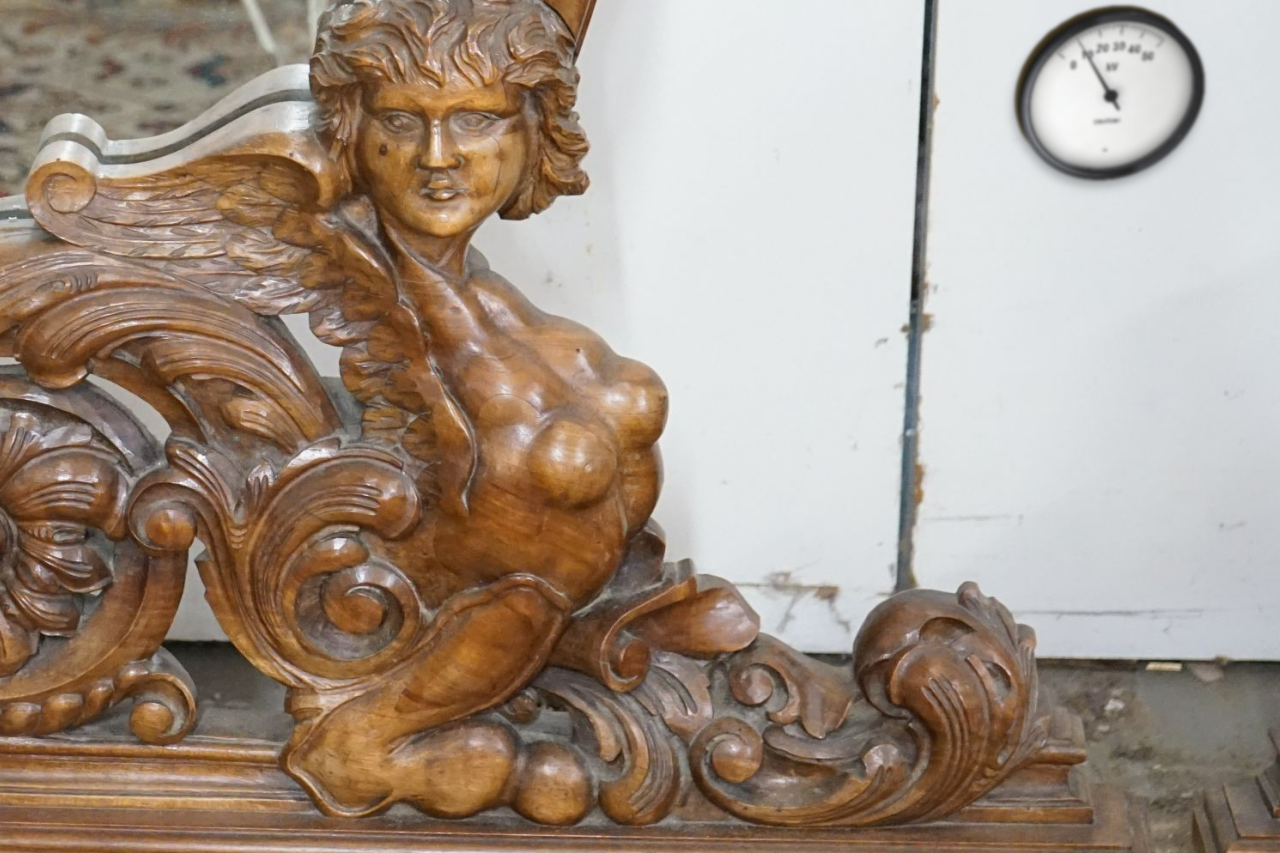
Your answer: **10** kV
